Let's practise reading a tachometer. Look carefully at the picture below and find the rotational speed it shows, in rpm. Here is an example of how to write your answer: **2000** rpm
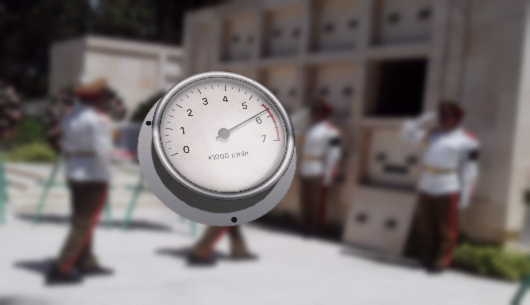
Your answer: **5750** rpm
